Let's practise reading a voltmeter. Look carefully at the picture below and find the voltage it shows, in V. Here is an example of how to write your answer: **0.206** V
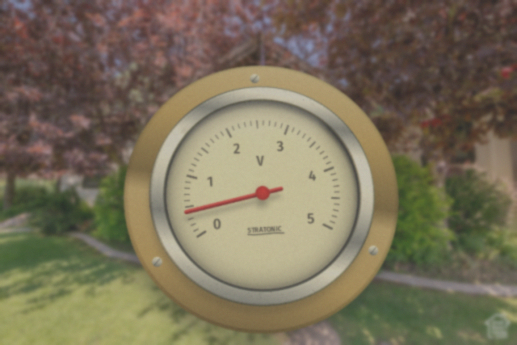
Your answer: **0.4** V
